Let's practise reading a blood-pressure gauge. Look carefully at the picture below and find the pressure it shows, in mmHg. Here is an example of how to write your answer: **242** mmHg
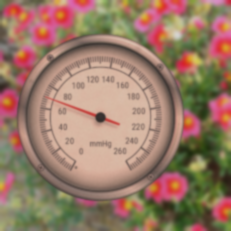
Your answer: **70** mmHg
